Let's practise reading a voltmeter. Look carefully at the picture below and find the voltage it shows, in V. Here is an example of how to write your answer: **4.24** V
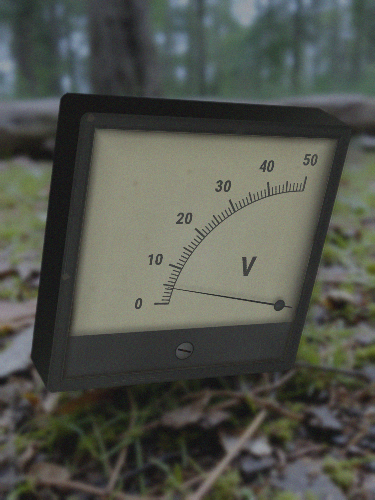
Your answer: **5** V
